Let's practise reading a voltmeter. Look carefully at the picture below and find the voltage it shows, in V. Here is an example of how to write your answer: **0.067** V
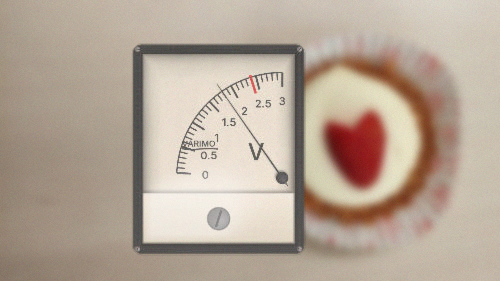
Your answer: **1.8** V
